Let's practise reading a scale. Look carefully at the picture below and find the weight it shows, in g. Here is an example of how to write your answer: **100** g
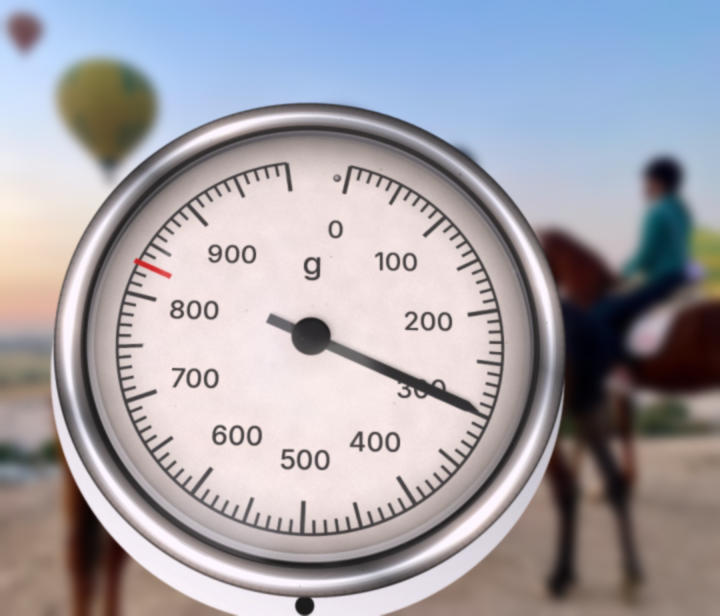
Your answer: **300** g
